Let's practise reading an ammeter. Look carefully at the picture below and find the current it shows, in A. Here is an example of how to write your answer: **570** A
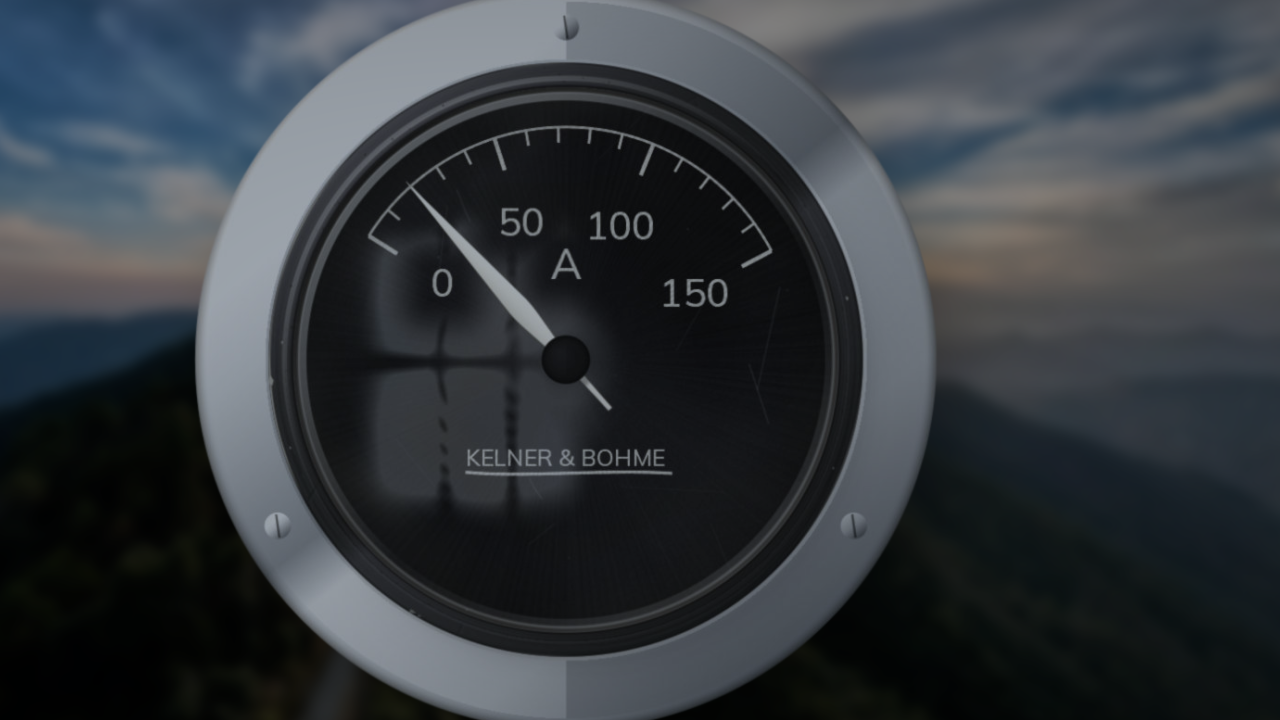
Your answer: **20** A
